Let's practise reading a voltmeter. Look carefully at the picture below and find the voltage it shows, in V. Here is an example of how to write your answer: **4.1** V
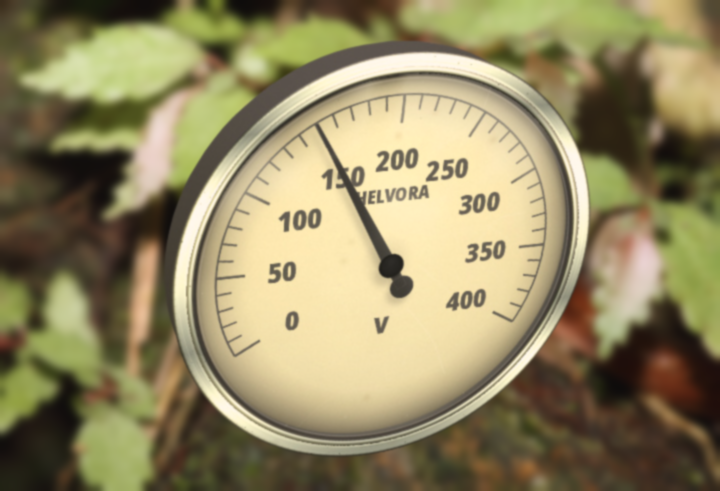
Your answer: **150** V
